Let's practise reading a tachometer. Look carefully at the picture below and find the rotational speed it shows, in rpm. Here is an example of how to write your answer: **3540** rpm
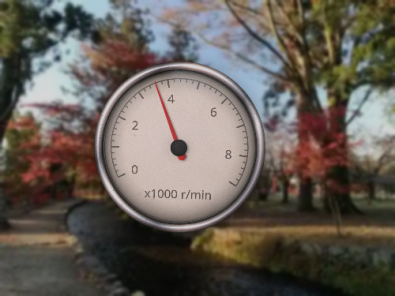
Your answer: **3600** rpm
